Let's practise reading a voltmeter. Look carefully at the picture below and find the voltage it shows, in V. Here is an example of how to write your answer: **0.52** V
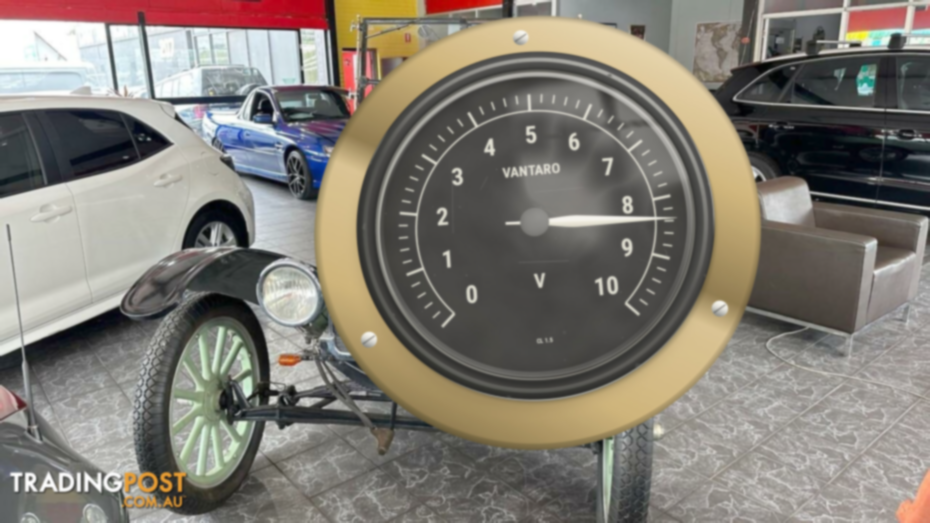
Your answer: **8.4** V
